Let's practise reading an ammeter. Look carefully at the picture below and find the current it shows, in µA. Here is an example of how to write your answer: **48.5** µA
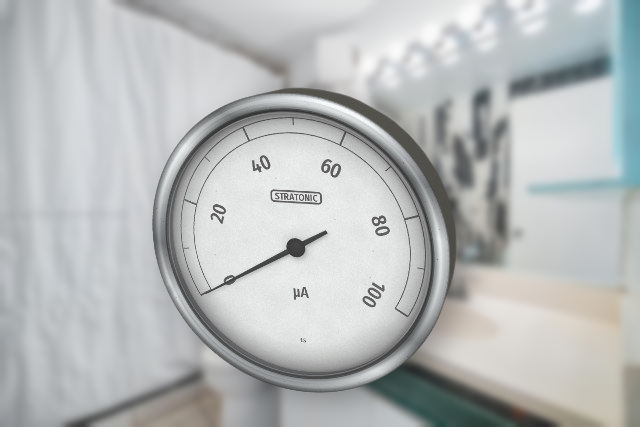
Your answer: **0** µA
